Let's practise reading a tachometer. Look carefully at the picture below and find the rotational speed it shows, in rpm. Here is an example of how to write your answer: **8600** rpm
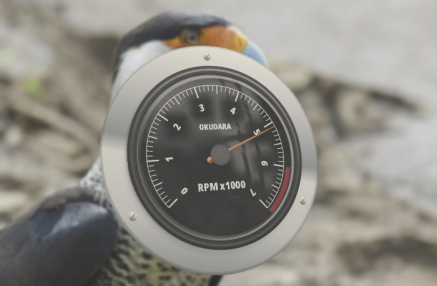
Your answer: **5100** rpm
